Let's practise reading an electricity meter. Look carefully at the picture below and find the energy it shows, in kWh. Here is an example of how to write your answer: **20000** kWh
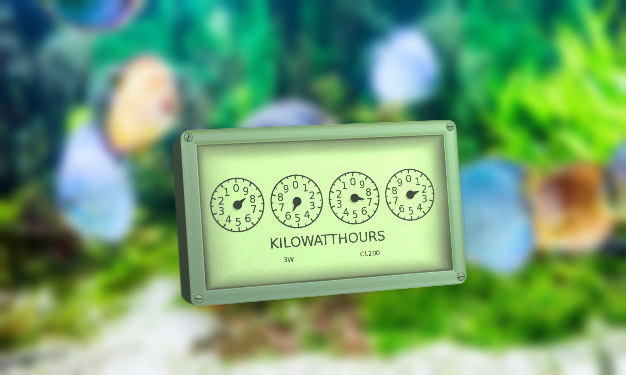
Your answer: **8572** kWh
